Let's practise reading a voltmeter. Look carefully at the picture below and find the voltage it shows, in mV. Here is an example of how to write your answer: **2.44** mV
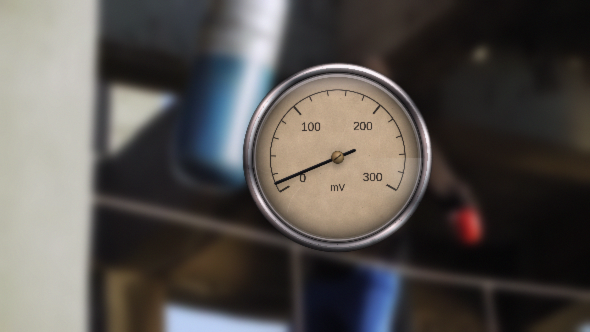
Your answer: **10** mV
